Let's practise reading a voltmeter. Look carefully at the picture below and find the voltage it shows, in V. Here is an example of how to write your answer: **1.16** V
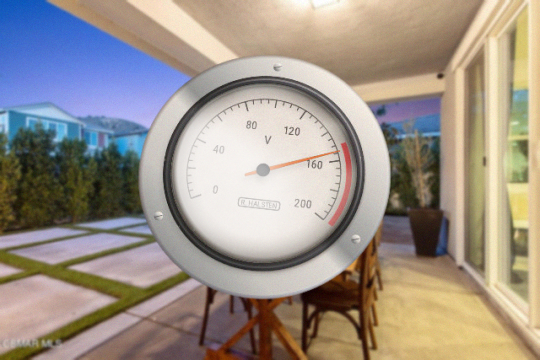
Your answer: **155** V
